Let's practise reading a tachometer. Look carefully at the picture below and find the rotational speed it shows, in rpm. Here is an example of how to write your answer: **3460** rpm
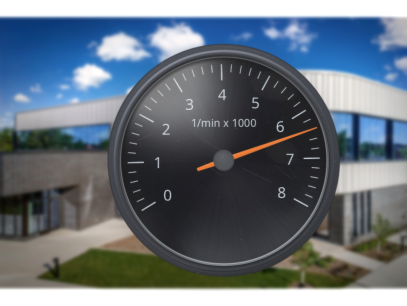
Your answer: **6400** rpm
